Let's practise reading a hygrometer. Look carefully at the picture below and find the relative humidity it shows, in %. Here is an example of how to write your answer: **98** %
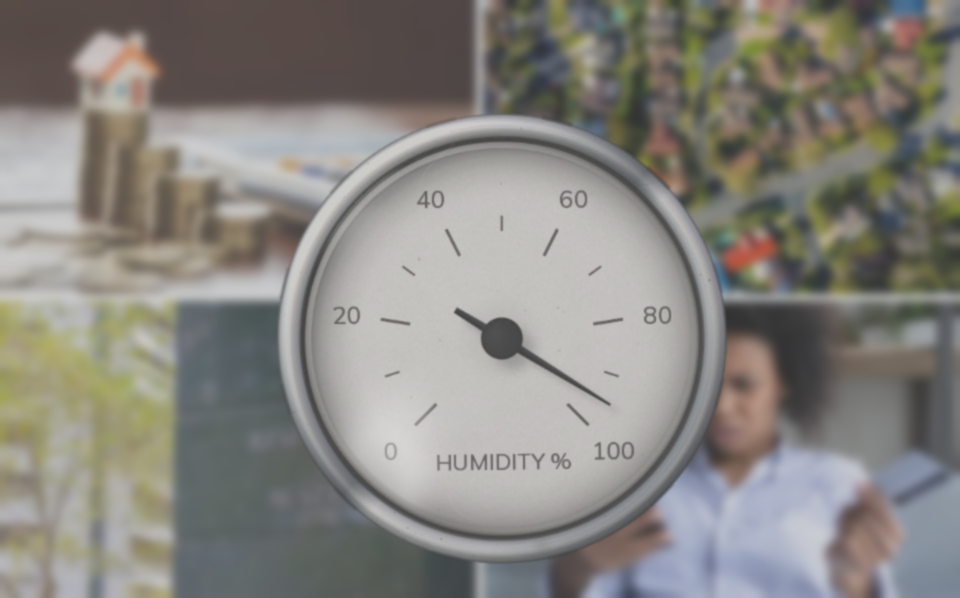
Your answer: **95** %
